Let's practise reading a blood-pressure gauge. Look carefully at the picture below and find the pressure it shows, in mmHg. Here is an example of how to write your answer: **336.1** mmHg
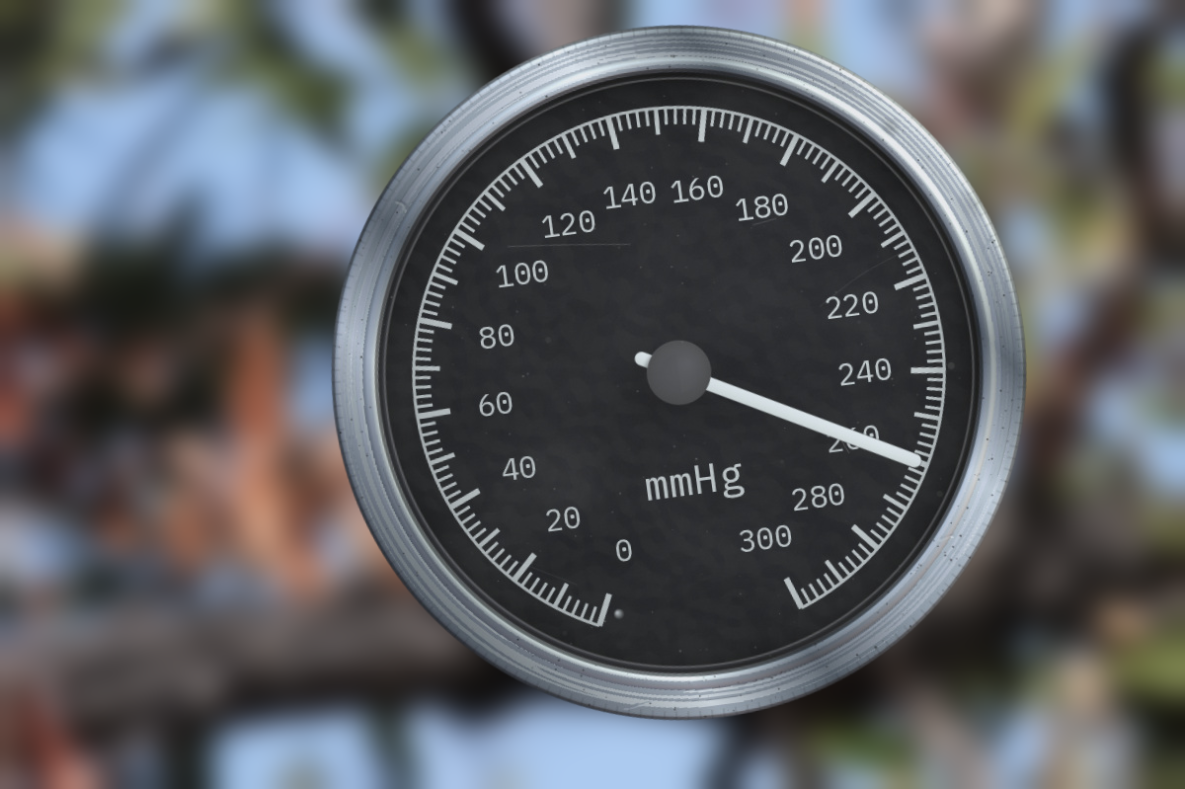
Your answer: **260** mmHg
